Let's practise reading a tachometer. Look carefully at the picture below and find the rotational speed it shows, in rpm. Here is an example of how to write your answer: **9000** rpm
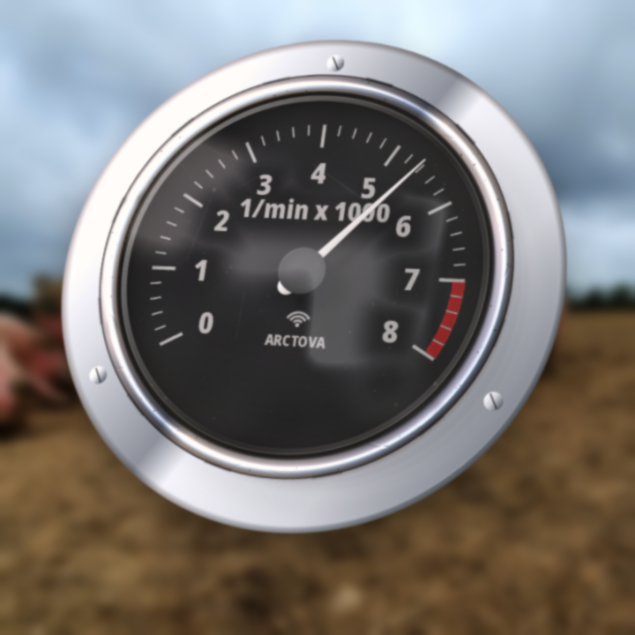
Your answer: **5400** rpm
